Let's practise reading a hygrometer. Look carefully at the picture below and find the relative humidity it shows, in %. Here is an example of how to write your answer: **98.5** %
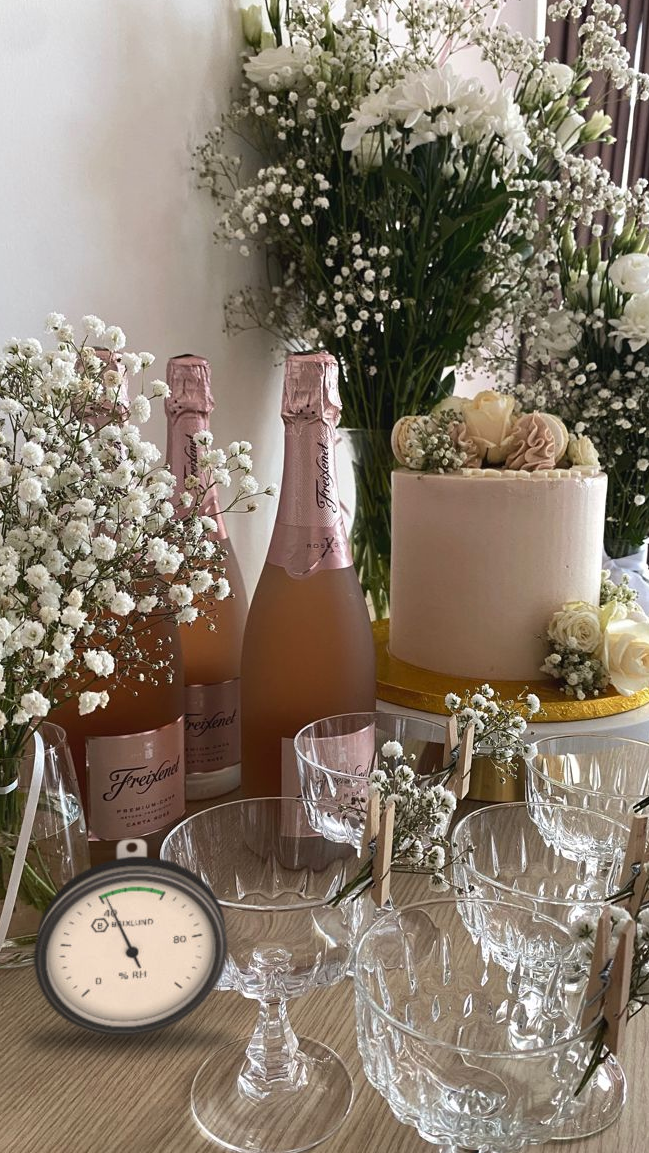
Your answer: **42** %
